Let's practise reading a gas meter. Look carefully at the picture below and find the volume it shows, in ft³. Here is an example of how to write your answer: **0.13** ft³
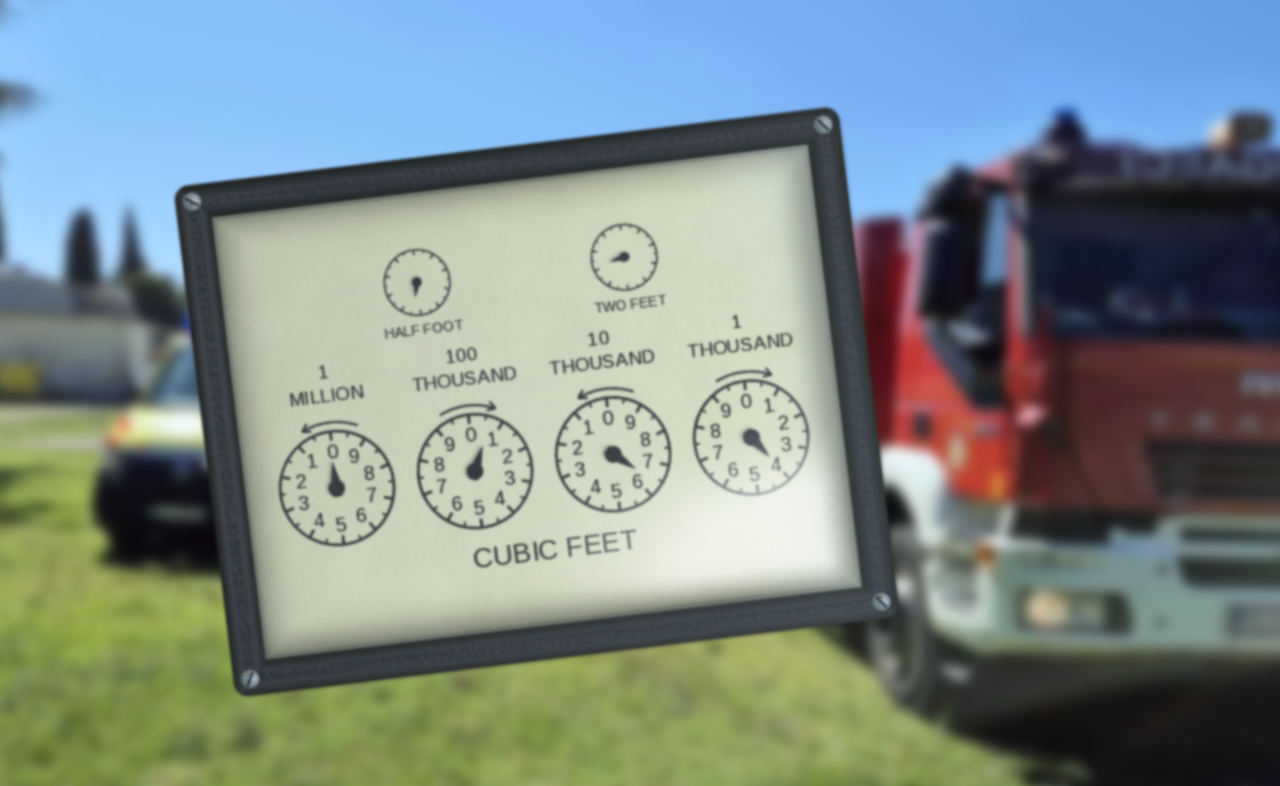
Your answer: **6400** ft³
